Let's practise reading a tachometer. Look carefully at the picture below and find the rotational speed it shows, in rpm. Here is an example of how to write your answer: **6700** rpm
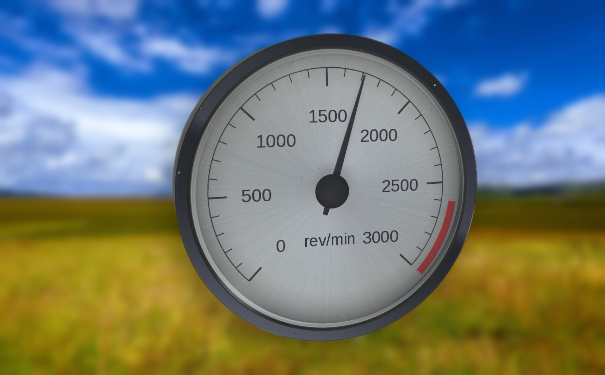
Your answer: **1700** rpm
